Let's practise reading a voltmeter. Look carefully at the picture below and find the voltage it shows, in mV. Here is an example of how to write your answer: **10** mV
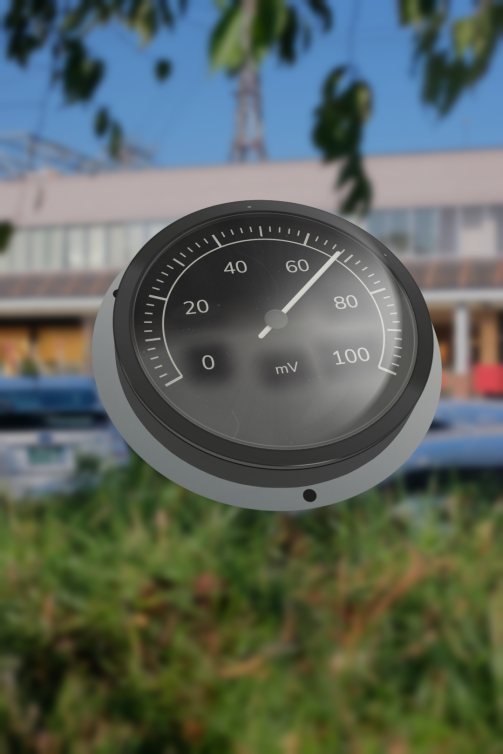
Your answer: **68** mV
